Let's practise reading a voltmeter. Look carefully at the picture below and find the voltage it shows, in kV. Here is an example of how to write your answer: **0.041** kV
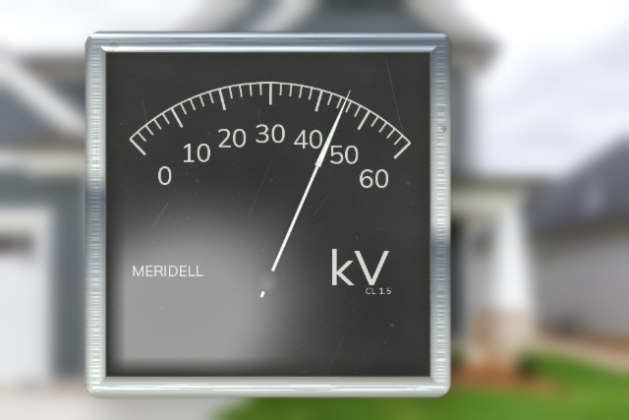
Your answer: **45** kV
